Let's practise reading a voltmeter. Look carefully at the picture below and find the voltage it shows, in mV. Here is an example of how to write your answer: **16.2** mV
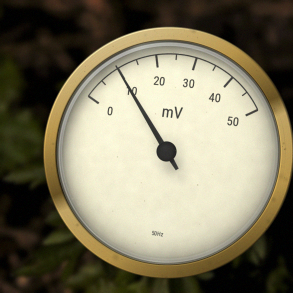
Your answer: **10** mV
